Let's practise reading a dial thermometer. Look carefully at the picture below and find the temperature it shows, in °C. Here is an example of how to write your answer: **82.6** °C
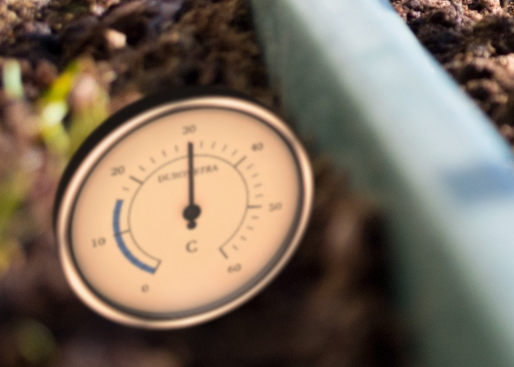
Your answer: **30** °C
